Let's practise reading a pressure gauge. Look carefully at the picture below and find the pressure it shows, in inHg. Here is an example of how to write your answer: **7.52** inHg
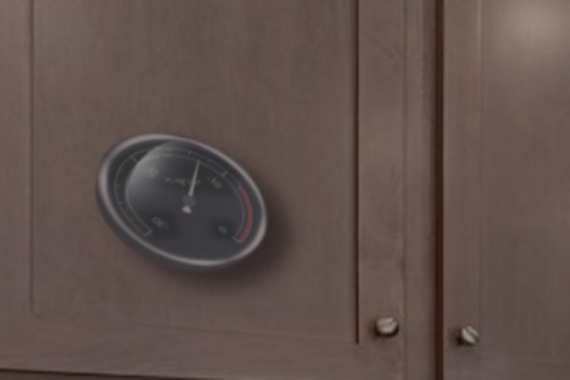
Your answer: **-13** inHg
